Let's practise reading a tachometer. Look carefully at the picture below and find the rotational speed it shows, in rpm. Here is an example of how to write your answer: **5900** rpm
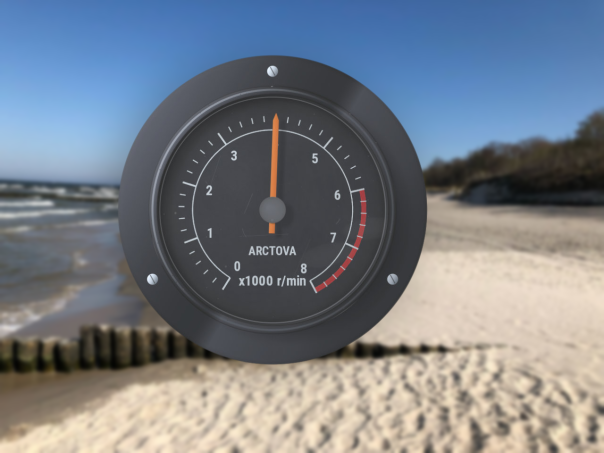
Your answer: **4000** rpm
